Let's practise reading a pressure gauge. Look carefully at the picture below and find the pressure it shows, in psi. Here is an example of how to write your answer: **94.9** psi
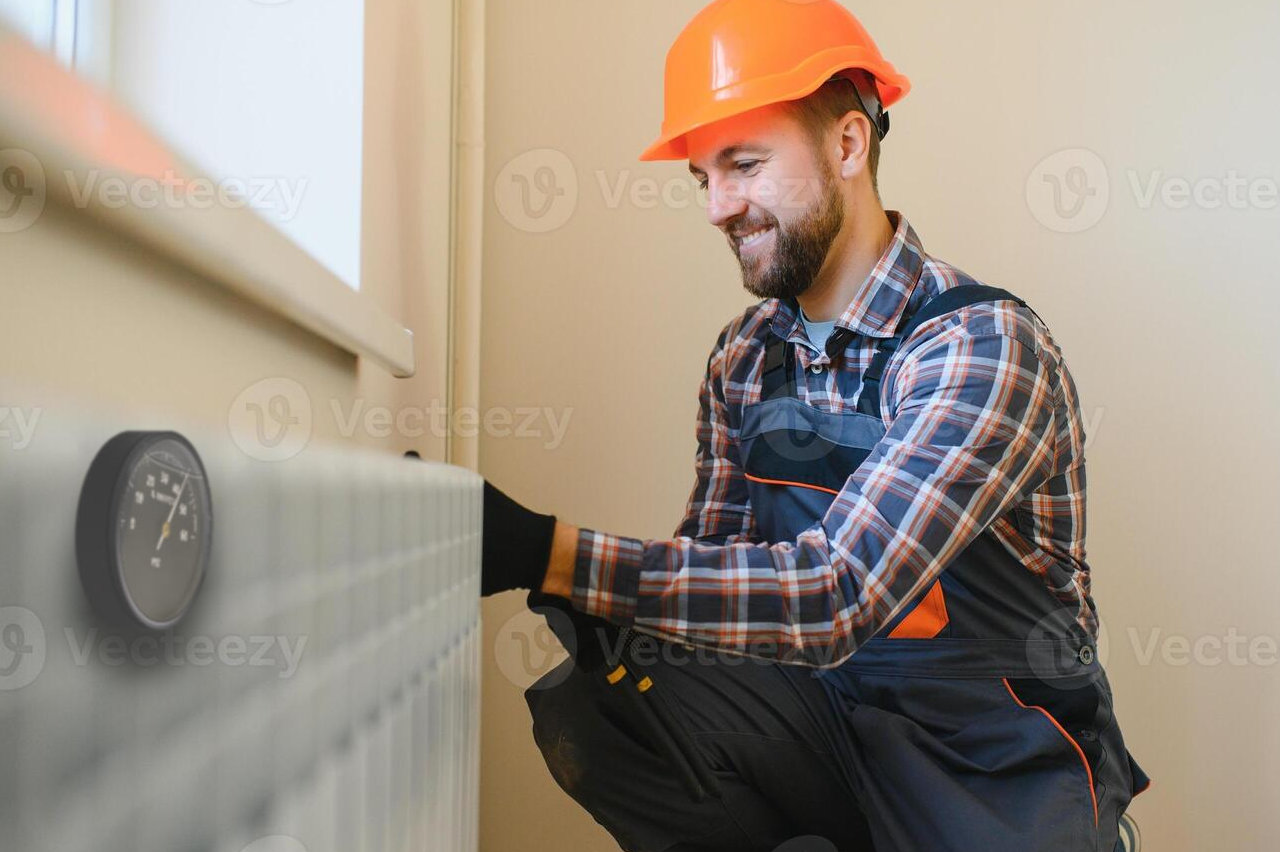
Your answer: **40** psi
